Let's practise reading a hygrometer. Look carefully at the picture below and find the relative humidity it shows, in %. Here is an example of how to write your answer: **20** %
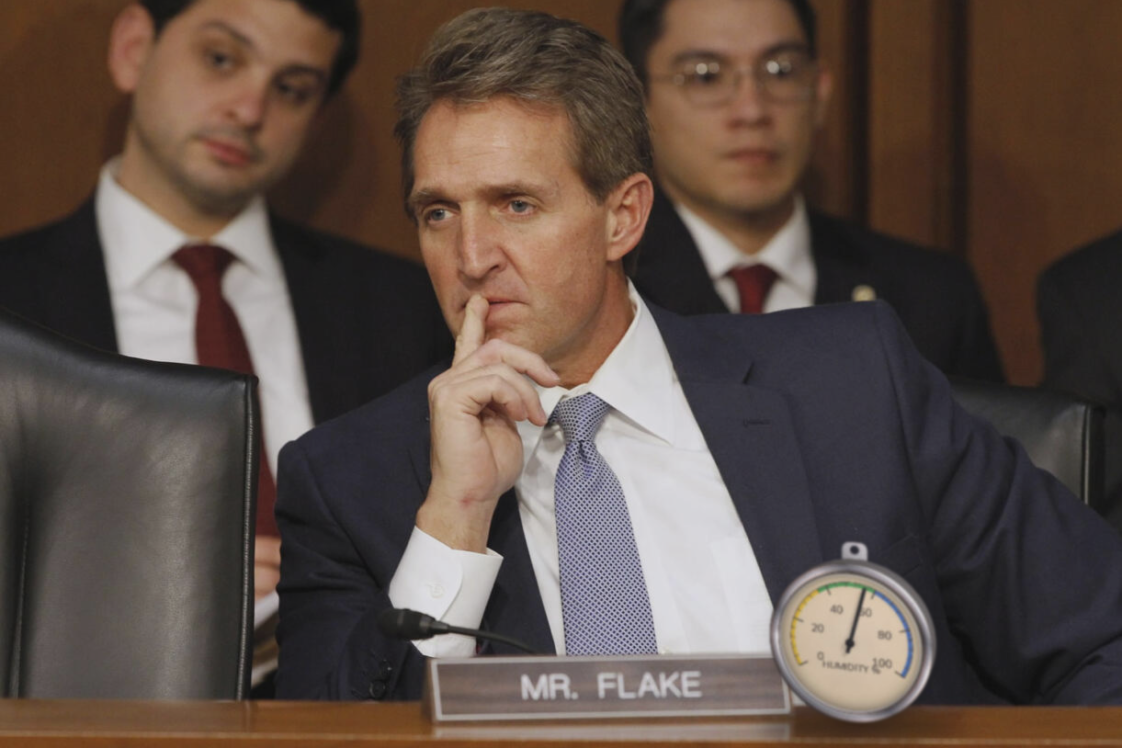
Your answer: **56** %
